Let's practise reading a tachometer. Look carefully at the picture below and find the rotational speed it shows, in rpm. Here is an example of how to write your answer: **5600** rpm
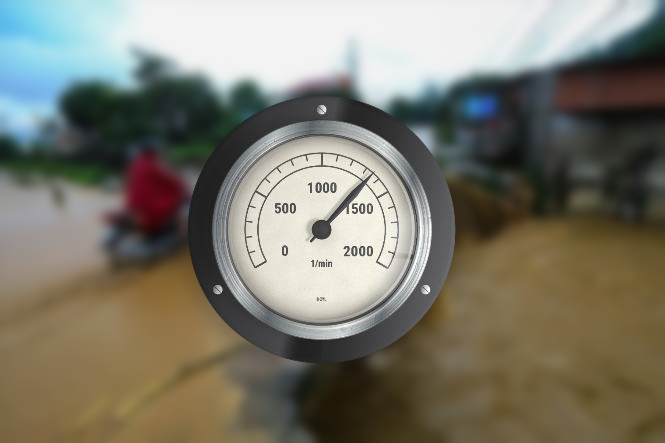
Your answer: **1350** rpm
